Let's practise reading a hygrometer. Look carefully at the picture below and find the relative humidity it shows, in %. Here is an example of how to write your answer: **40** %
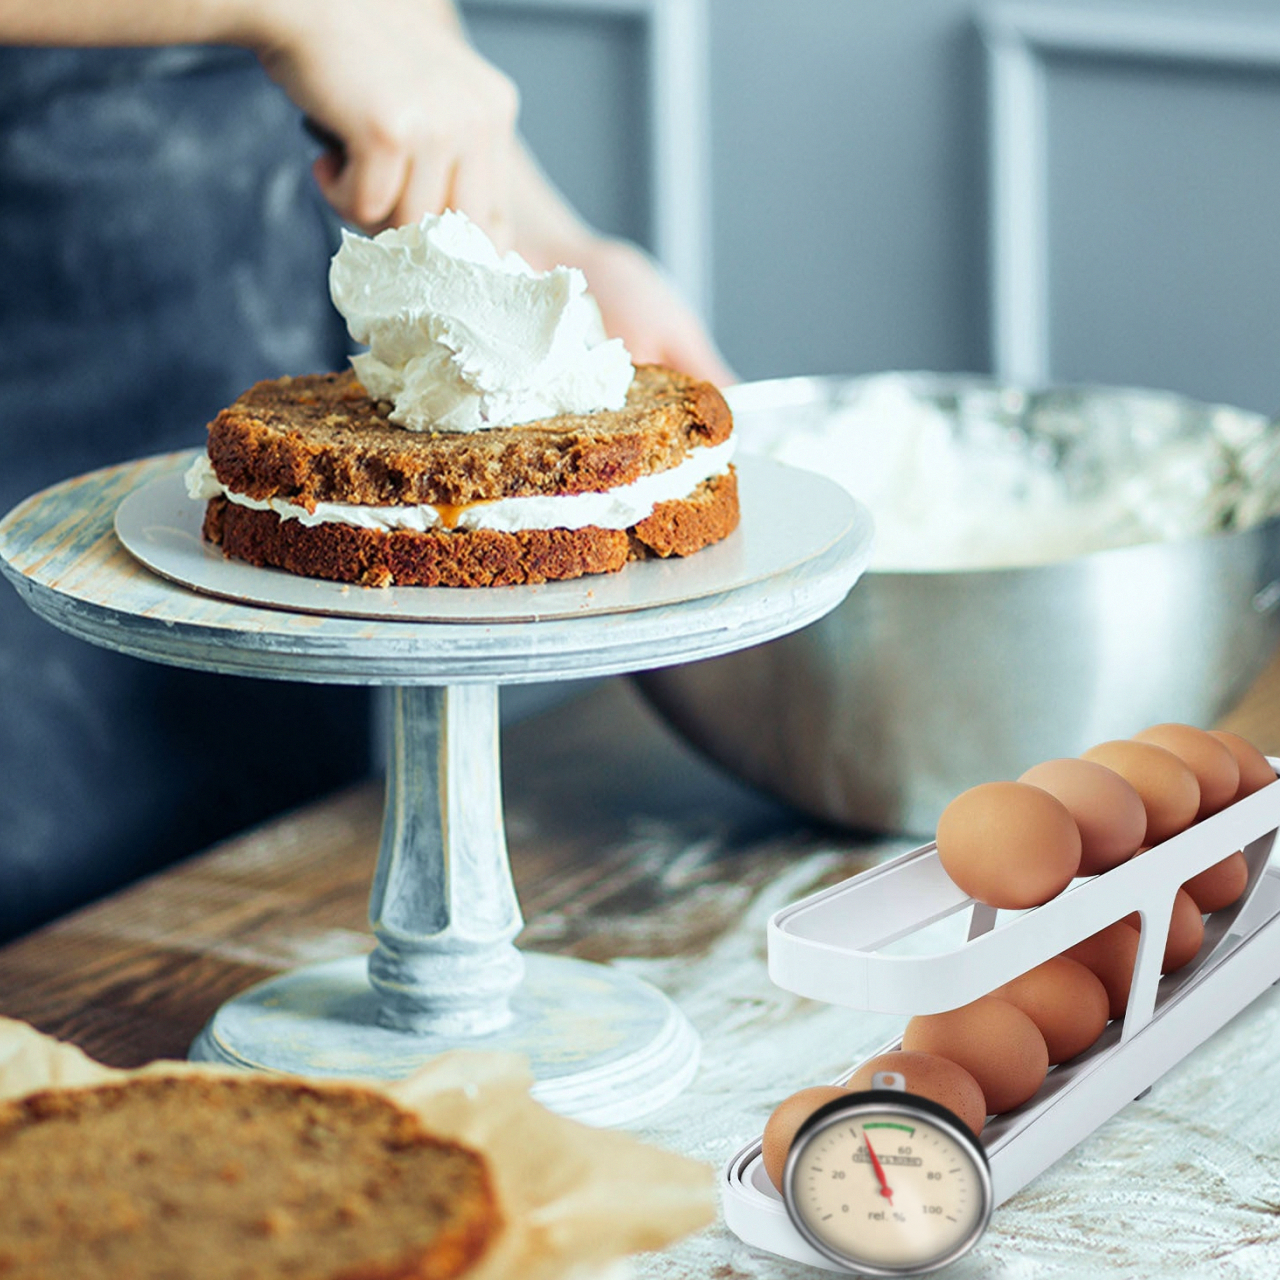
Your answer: **44** %
